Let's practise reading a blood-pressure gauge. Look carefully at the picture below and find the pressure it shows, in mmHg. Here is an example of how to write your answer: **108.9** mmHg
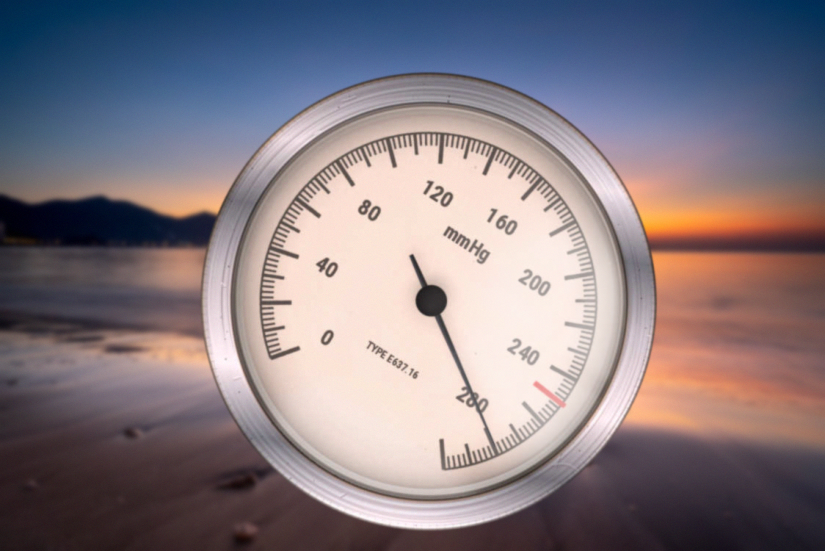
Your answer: **280** mmHg
